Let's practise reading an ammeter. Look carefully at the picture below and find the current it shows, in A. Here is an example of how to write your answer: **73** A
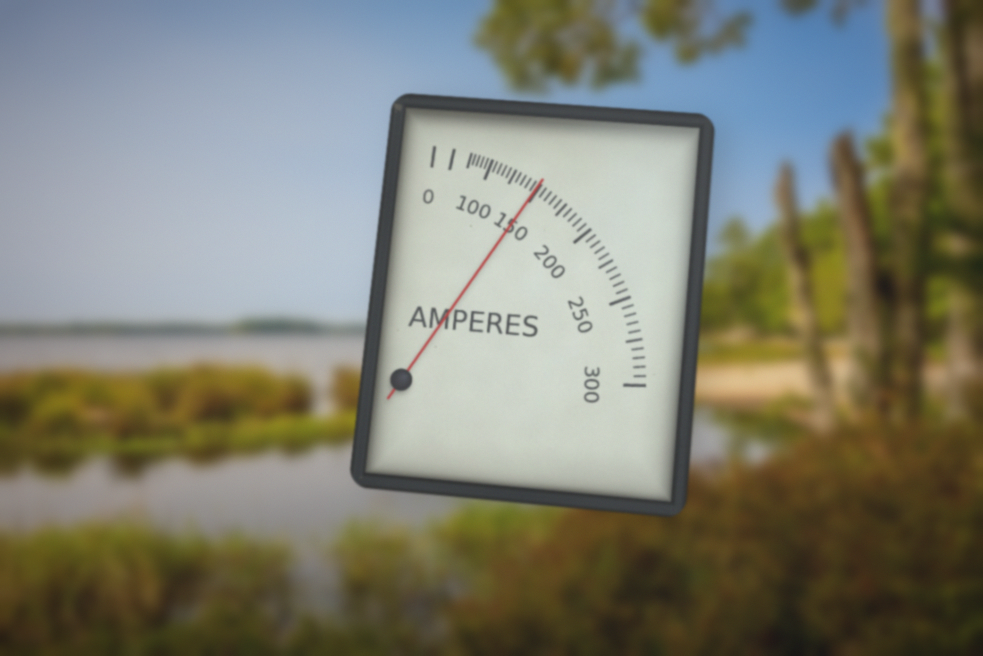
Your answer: **150** A
